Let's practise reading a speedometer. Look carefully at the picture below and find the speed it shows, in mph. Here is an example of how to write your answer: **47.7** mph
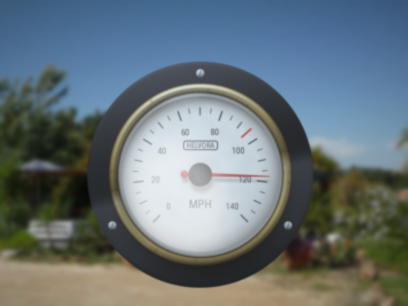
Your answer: **117.5** mph
